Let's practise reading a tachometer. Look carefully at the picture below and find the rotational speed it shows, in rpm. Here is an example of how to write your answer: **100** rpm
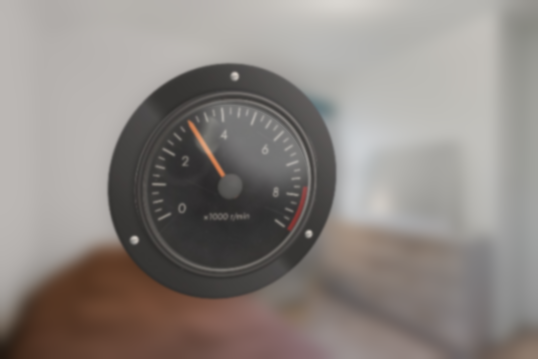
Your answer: **3000** rpm
